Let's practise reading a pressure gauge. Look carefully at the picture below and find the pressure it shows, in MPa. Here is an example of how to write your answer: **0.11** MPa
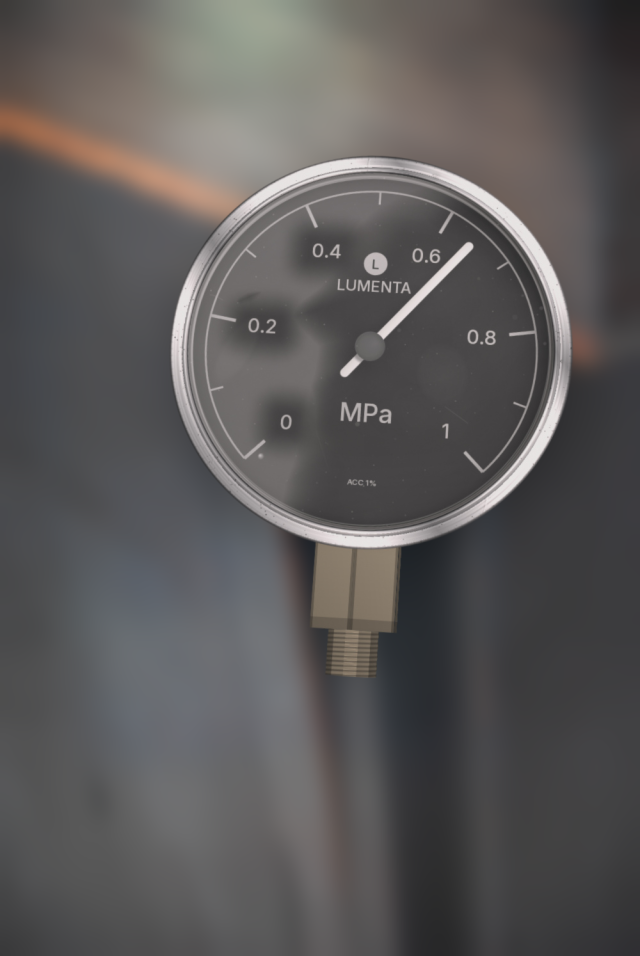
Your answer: **0.65** MPa
